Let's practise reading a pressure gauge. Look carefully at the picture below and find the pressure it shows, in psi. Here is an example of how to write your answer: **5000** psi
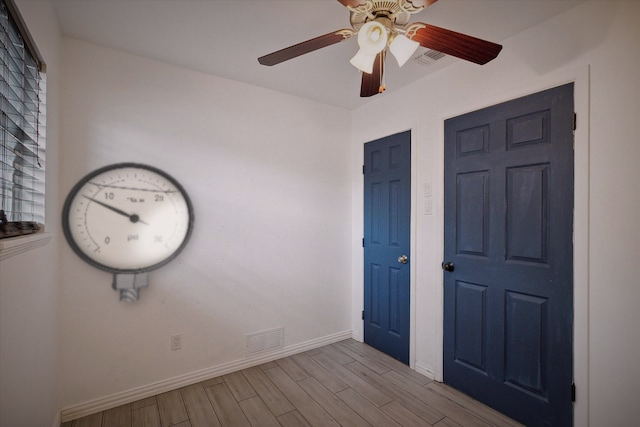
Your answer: **8** psi
